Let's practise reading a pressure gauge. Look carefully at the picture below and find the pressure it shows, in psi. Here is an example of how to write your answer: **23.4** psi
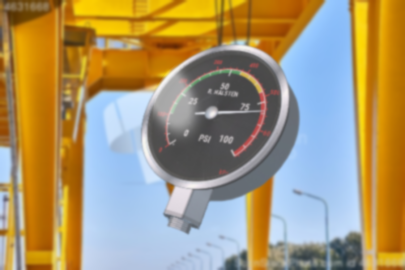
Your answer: **80** psi
